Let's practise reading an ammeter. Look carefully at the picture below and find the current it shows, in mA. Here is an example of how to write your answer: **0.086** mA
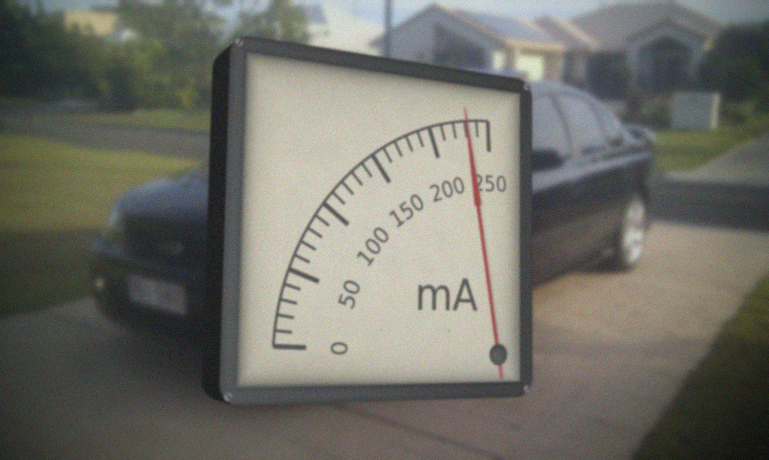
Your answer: **230** mA
